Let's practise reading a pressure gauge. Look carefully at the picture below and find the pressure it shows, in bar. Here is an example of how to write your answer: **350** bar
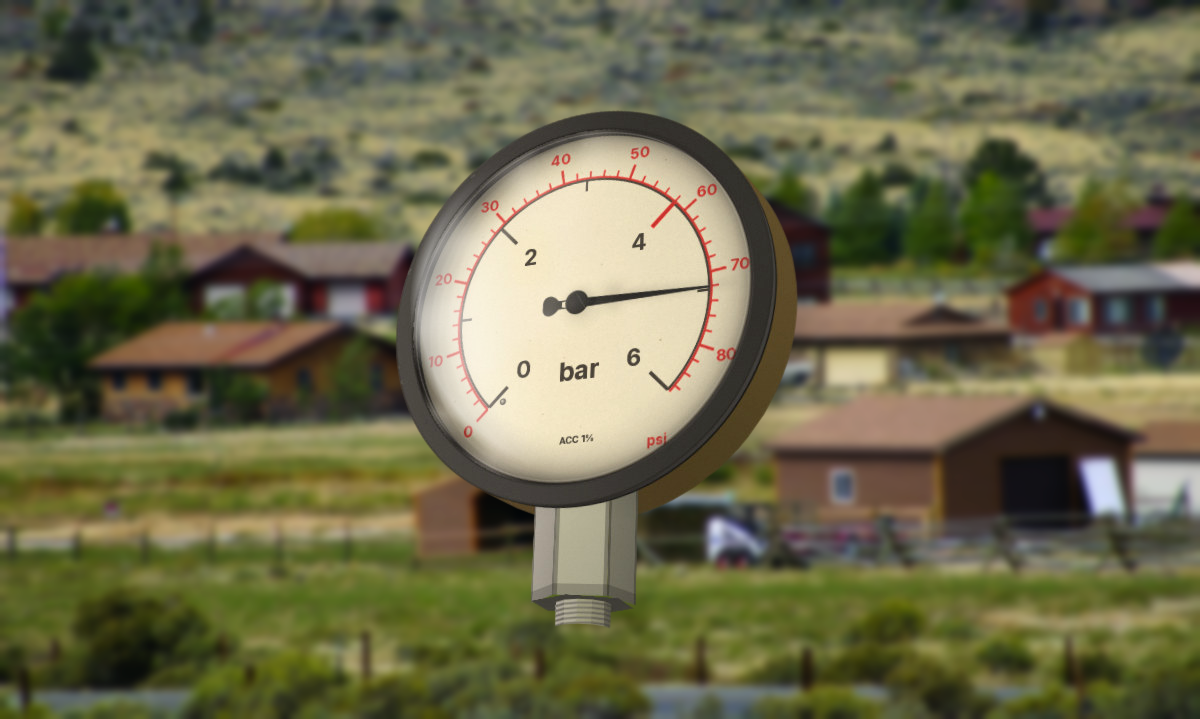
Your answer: **5** bar
